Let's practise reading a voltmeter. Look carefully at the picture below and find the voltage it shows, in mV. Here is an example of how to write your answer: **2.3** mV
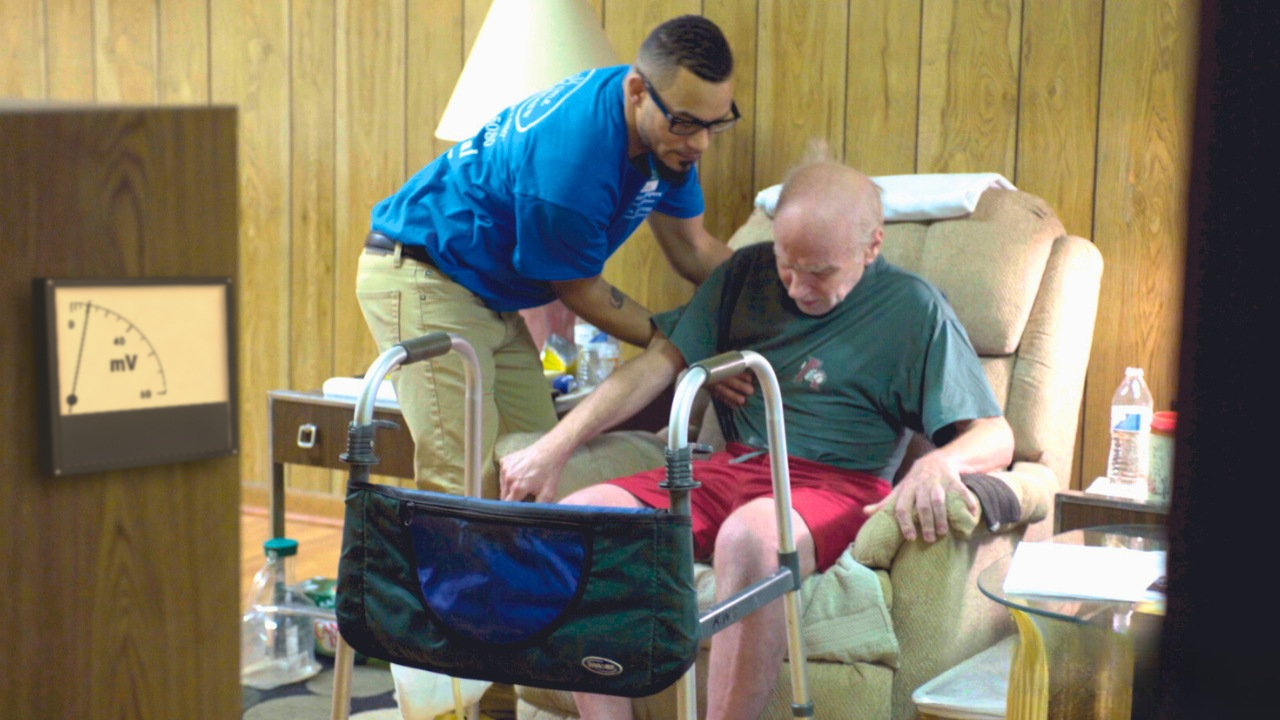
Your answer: **20** mV
